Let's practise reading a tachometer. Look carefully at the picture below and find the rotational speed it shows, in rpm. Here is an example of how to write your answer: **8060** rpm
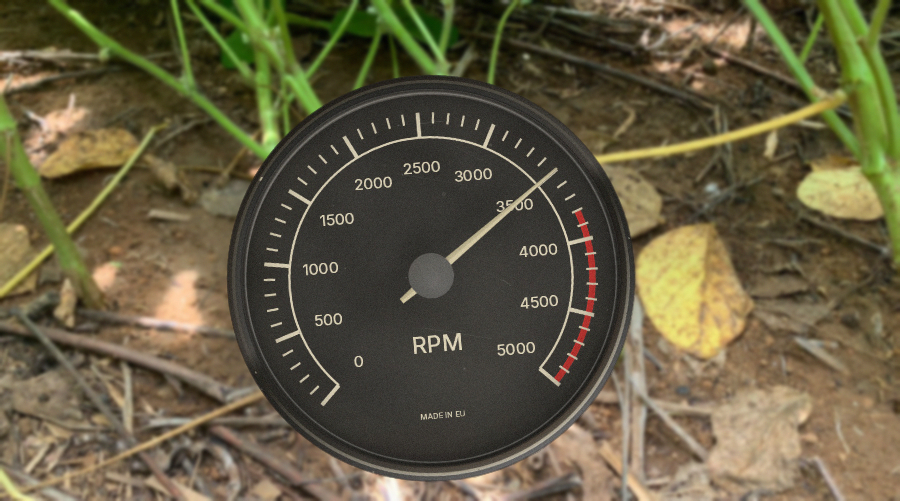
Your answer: **3500** rpm
